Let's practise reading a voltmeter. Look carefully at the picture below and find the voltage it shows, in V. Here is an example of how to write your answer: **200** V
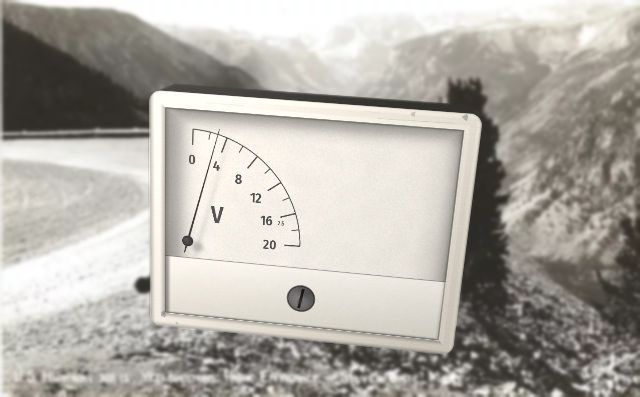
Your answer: **3** V
